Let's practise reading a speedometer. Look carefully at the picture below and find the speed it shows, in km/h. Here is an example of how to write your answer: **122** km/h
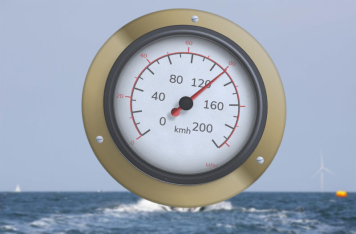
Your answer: **130** km/h
